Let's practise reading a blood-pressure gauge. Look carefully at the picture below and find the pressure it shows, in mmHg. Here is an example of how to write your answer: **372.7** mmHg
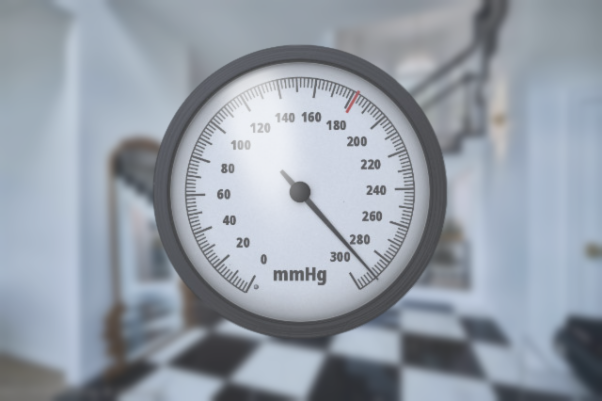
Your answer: **290** mmHg
